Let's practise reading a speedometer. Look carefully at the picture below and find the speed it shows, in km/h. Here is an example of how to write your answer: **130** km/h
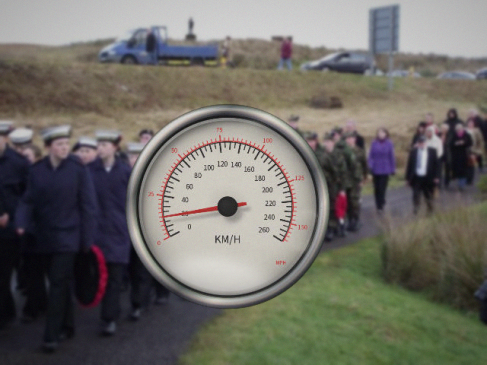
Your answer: **20** km/h
